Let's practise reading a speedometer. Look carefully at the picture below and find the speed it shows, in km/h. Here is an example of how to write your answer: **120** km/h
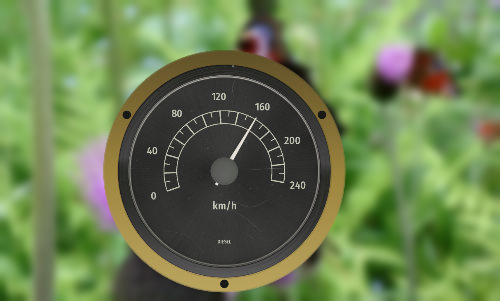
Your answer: **160** km/h
